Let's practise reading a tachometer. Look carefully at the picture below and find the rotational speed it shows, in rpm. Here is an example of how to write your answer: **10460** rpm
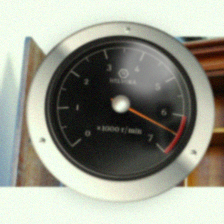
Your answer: **6500** rpm
